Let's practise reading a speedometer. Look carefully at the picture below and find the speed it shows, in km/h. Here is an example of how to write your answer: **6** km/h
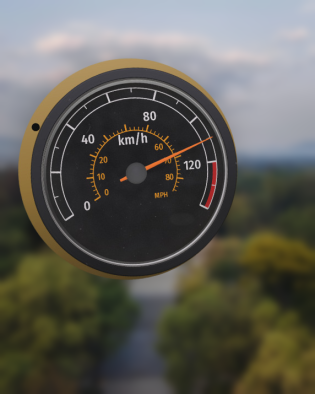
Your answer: **110** km/h
